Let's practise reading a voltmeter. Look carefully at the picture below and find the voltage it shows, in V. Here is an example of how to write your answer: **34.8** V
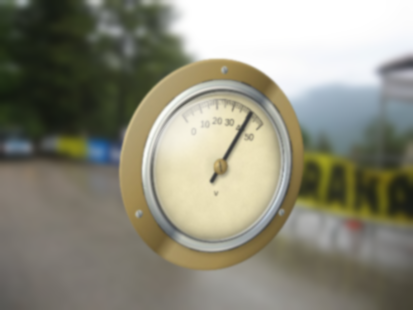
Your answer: **40** V
